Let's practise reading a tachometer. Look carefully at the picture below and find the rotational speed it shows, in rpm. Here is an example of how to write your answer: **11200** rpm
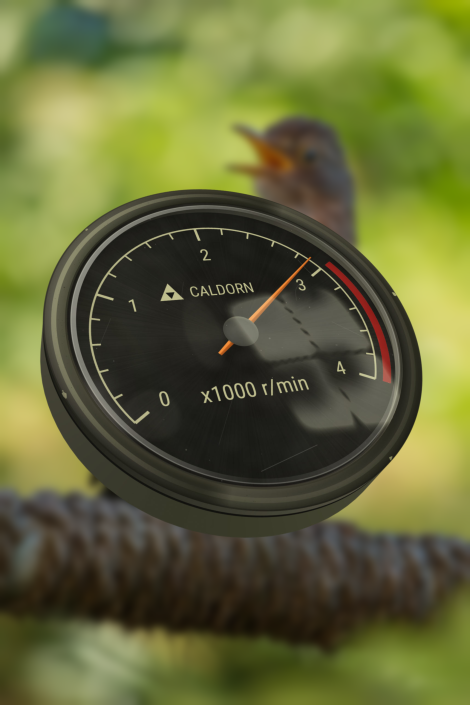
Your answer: **2900** rpm
